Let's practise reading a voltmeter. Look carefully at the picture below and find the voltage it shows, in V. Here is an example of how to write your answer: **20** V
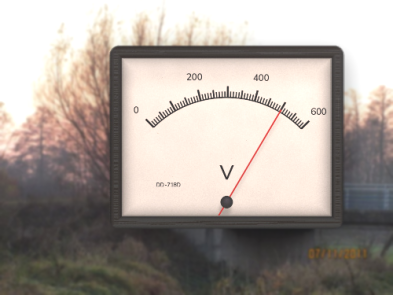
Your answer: **500** V
